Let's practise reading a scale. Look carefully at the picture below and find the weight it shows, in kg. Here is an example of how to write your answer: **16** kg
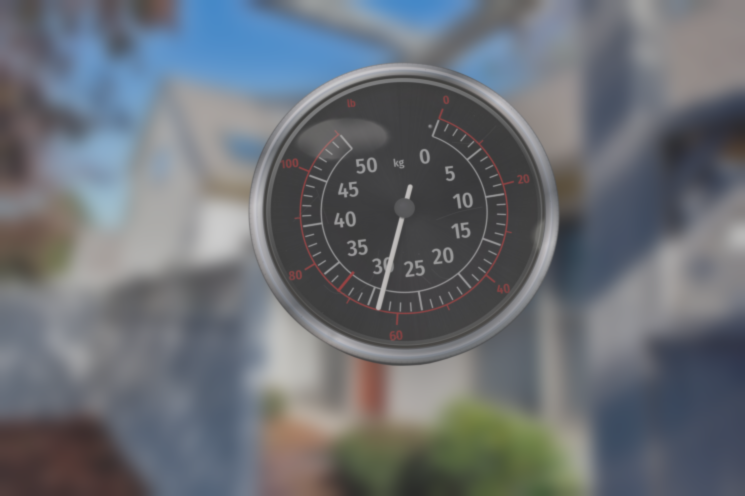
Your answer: **29** kg
